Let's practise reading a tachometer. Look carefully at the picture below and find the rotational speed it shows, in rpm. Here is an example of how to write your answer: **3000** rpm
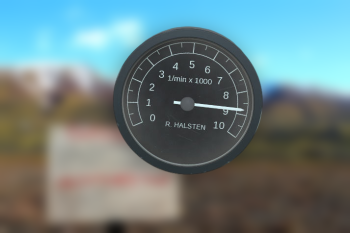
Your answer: **8750** rpm
